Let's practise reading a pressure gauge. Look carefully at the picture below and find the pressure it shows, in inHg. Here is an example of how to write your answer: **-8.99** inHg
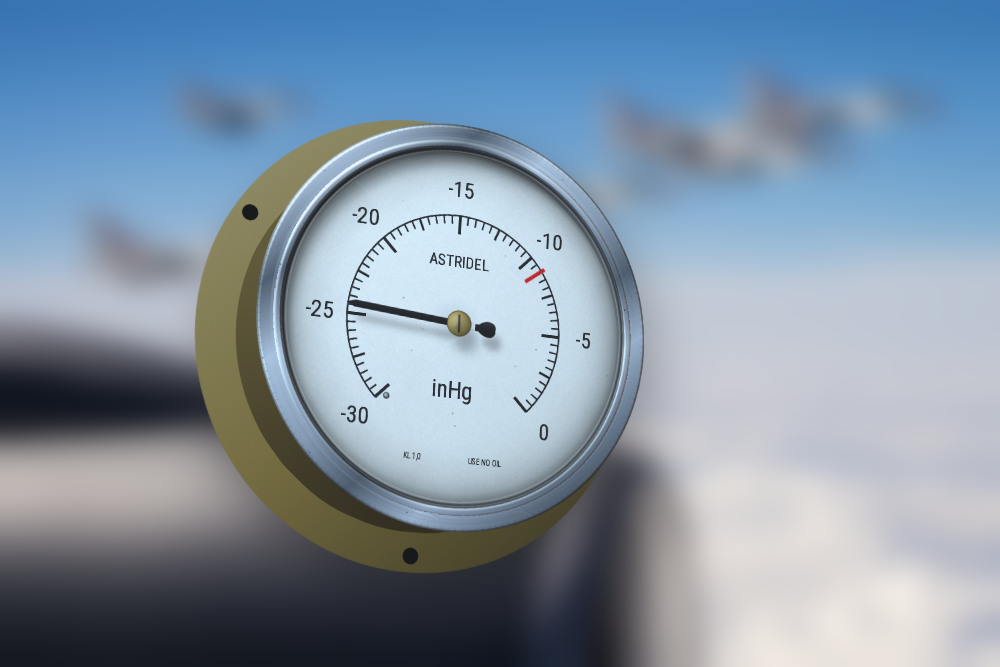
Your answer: **-24.5** inHg
